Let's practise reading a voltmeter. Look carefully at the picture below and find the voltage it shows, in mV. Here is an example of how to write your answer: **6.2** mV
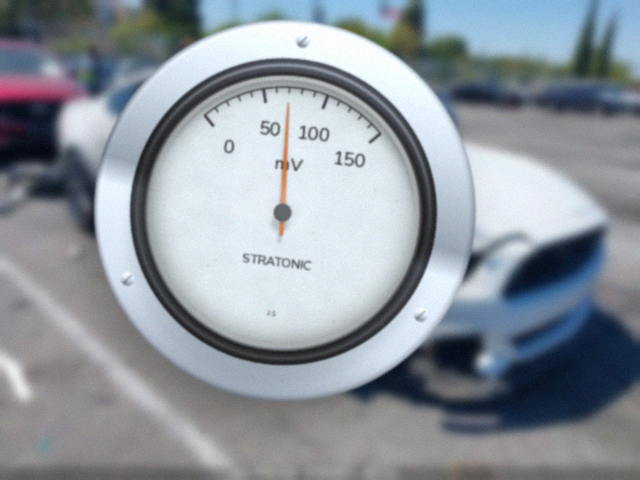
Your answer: **70** mV
